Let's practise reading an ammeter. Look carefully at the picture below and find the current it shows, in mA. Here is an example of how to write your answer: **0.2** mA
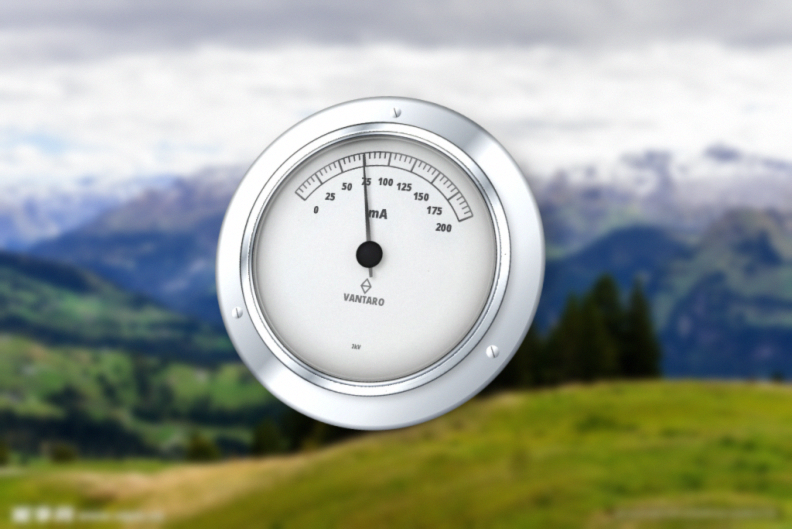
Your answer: **75** mA
